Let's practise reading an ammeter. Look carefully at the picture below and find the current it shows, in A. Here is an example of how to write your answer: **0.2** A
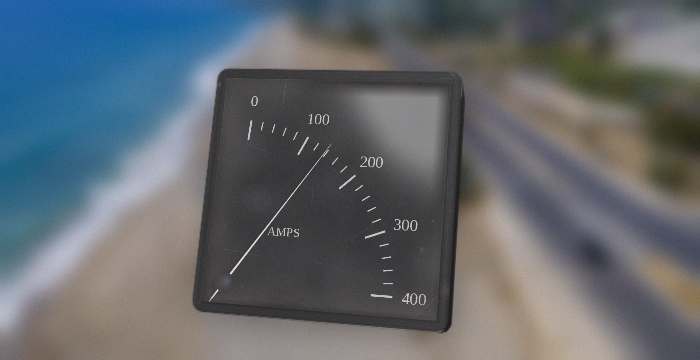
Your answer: **140** A
